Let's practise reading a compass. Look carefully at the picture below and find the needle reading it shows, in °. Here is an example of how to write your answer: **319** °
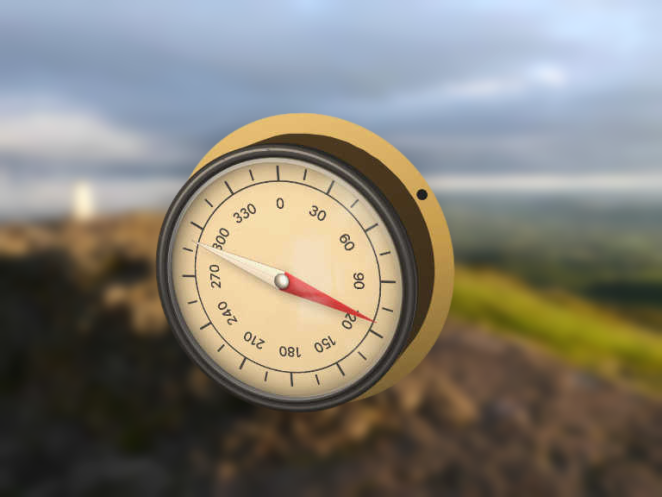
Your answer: **112.5** °
